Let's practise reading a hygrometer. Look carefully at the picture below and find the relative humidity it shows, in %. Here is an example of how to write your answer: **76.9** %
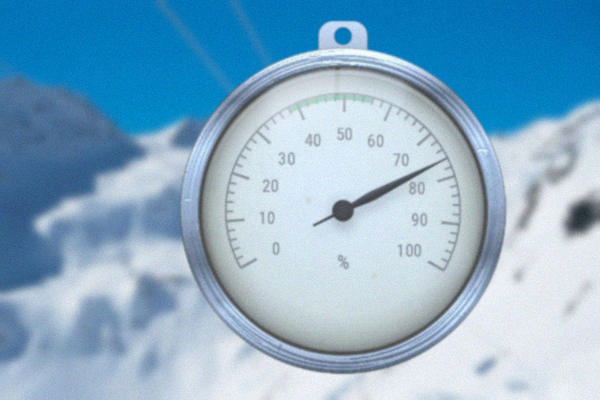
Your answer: **76** %
